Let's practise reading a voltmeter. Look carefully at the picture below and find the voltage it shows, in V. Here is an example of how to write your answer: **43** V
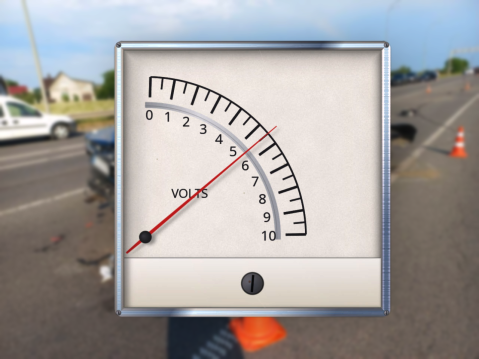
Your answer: **5.5** V
